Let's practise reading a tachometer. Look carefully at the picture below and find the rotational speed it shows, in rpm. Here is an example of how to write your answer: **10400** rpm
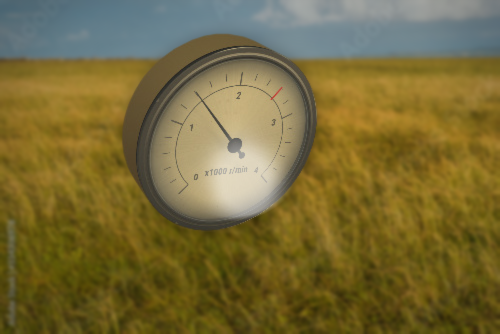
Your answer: **1400** rpm
